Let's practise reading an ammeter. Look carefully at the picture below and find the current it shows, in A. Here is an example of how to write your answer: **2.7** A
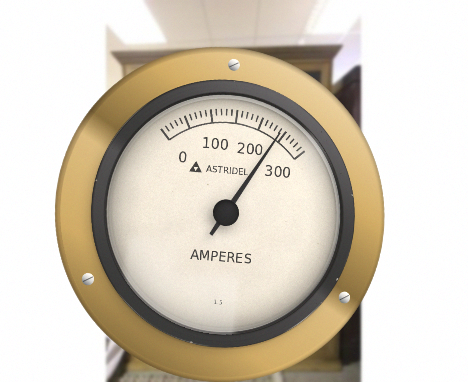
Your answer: **240** A
